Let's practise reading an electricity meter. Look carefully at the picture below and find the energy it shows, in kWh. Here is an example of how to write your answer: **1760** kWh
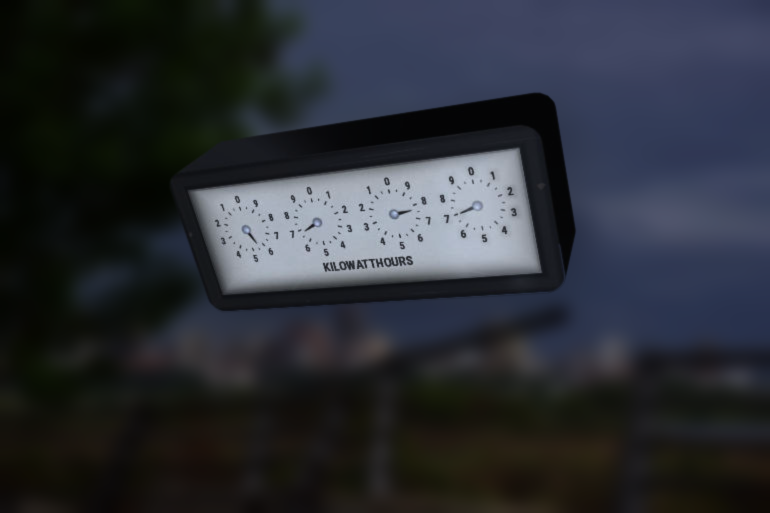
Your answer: **5677** kWh
